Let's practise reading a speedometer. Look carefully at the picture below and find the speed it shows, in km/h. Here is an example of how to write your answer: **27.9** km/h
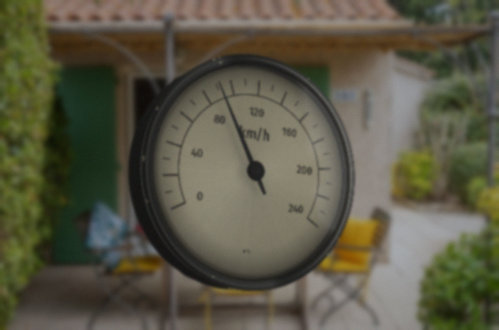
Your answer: **90** km/h
